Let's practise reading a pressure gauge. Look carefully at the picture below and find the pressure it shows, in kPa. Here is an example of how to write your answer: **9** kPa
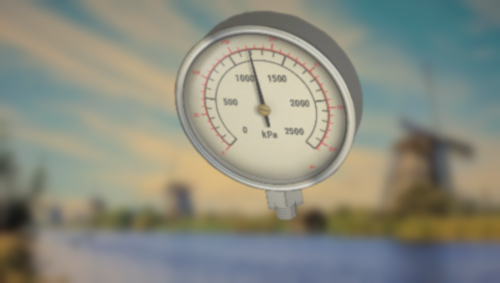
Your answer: **1200** kPa
